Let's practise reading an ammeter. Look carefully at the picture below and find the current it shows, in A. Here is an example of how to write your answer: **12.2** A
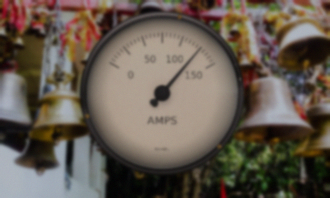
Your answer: **125** A
